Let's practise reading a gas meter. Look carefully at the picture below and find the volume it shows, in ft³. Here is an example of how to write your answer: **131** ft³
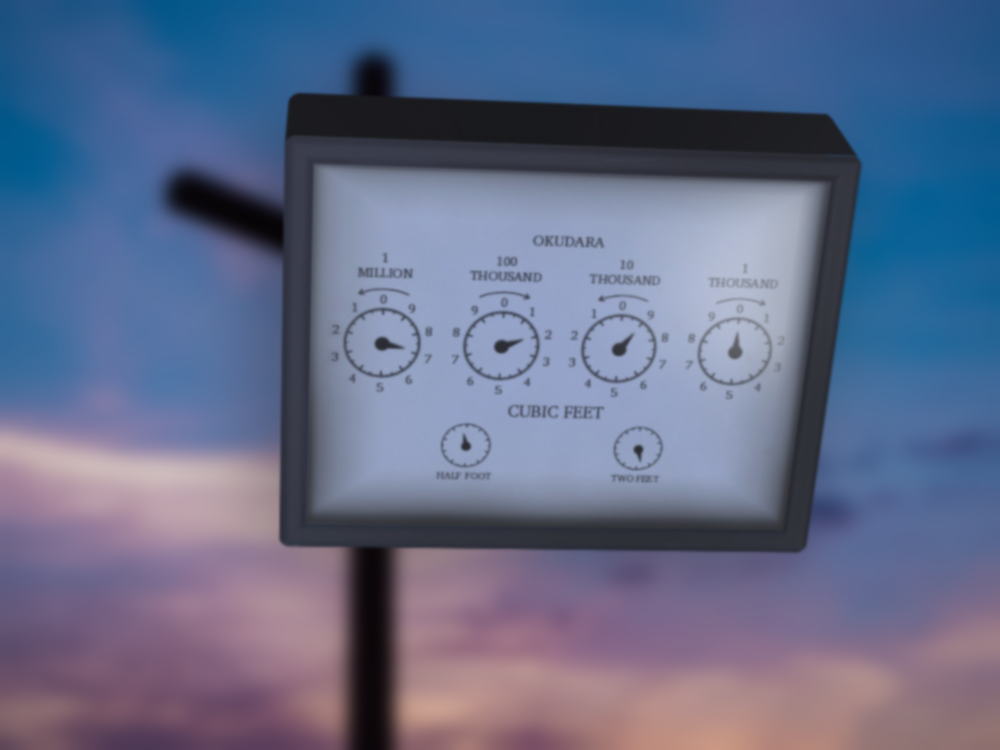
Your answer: **719000** ft³
